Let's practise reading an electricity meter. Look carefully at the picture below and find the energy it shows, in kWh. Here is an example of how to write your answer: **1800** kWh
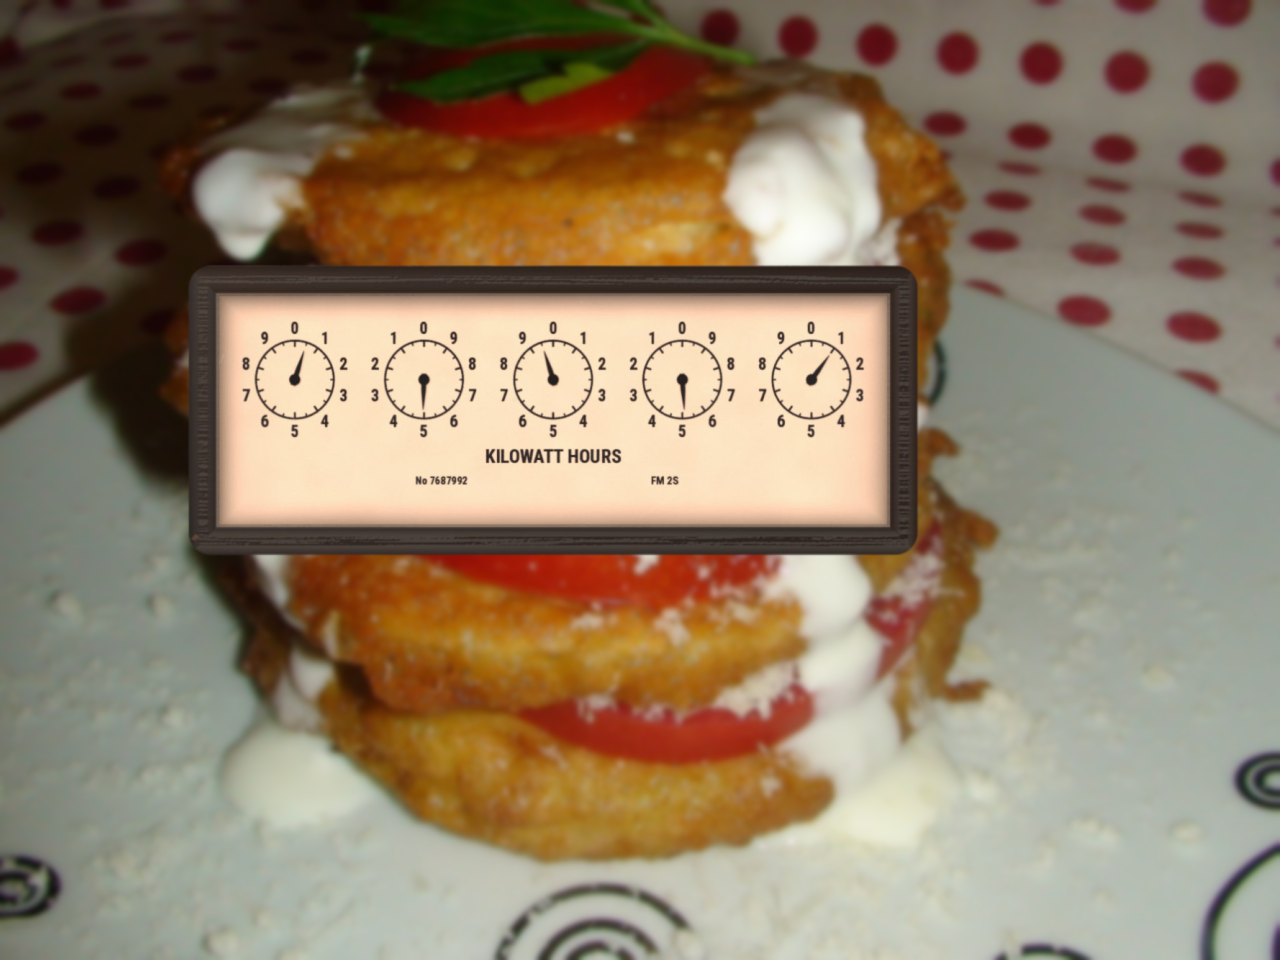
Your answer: **4951** kWh
